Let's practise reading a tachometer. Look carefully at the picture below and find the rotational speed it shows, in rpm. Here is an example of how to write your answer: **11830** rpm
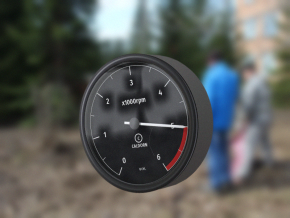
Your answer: **5000** rpm
